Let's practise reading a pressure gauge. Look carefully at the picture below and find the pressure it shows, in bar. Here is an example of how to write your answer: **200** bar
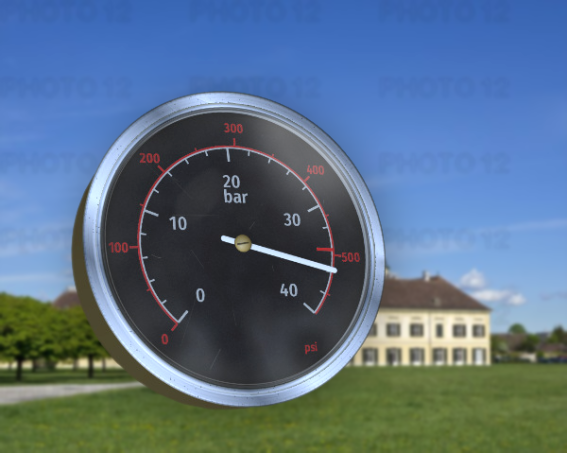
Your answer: **36** bar
